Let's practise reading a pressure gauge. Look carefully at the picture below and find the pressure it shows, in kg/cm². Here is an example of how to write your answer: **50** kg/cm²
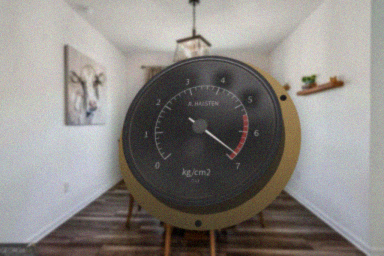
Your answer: **6.8** kg/cm²
